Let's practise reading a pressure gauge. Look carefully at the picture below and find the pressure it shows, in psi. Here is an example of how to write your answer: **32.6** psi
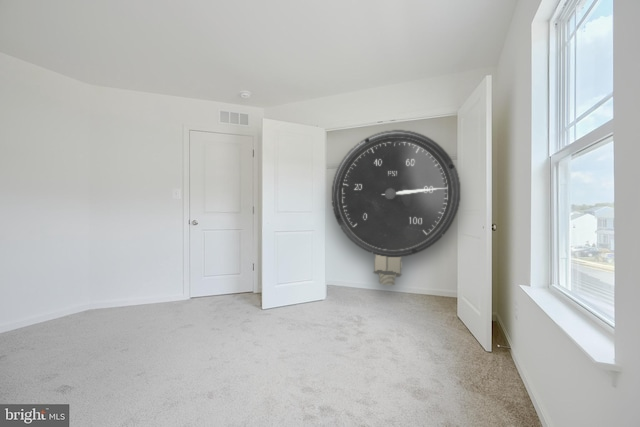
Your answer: **80** psi
